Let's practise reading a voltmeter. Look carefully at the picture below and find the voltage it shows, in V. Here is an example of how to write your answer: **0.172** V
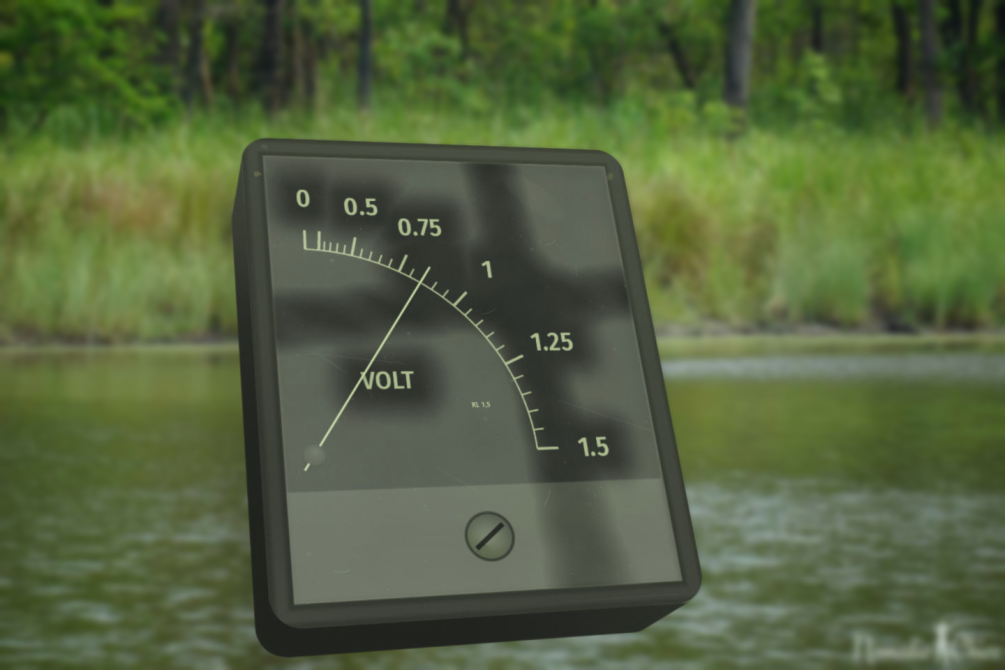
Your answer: **0.85** V
